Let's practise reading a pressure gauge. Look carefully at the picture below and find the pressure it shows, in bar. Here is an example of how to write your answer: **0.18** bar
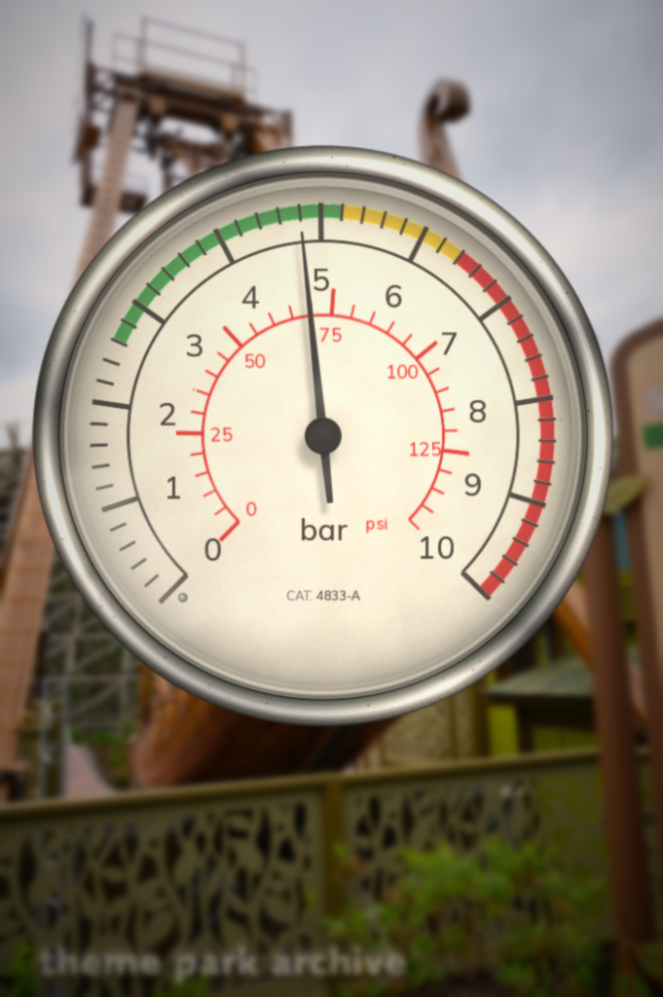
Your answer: **4.8** bar
